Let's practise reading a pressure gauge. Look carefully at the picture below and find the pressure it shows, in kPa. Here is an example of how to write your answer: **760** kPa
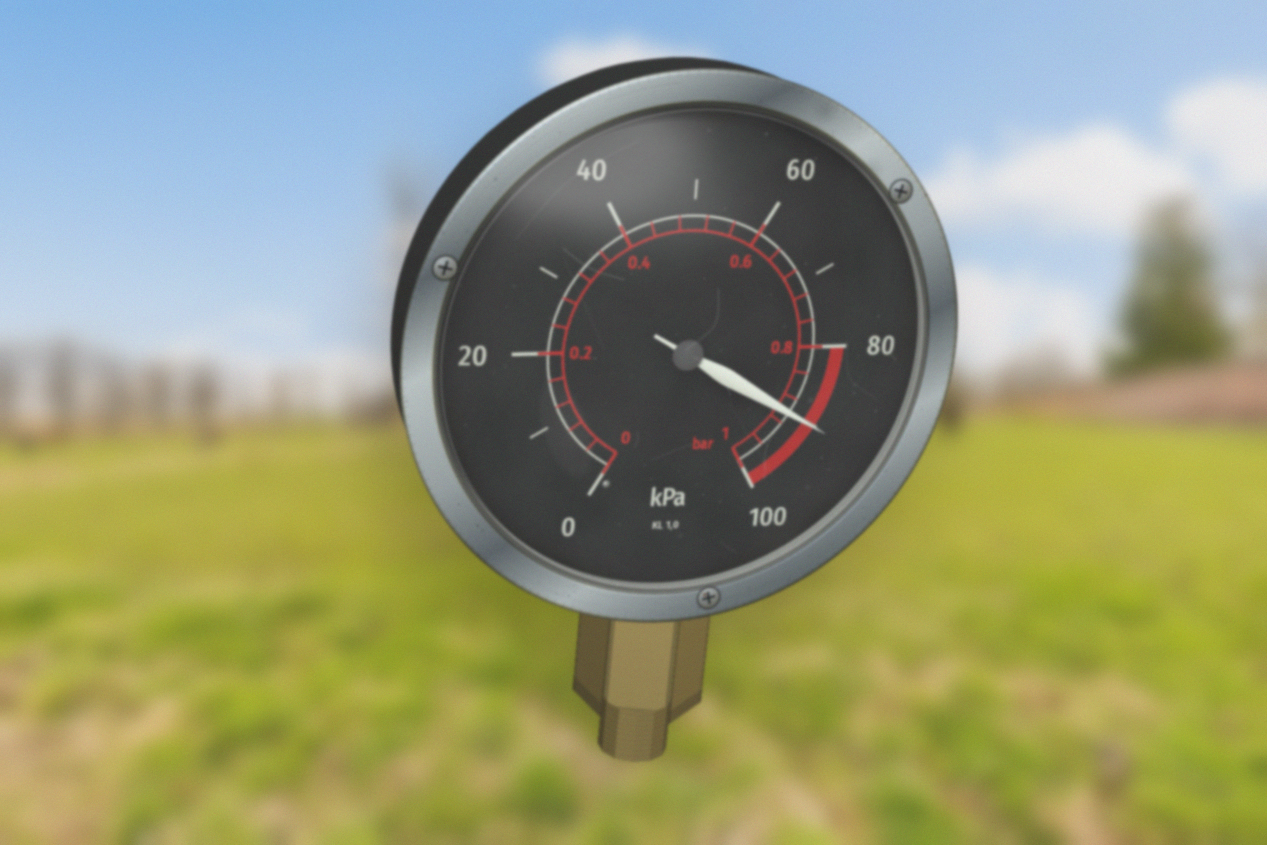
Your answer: **90** kPa
